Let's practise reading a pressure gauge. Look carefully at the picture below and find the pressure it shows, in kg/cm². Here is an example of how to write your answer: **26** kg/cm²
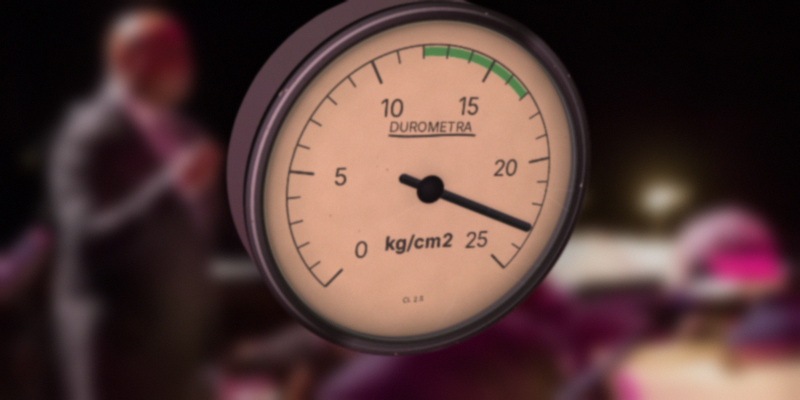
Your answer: **23** kg/cm²
